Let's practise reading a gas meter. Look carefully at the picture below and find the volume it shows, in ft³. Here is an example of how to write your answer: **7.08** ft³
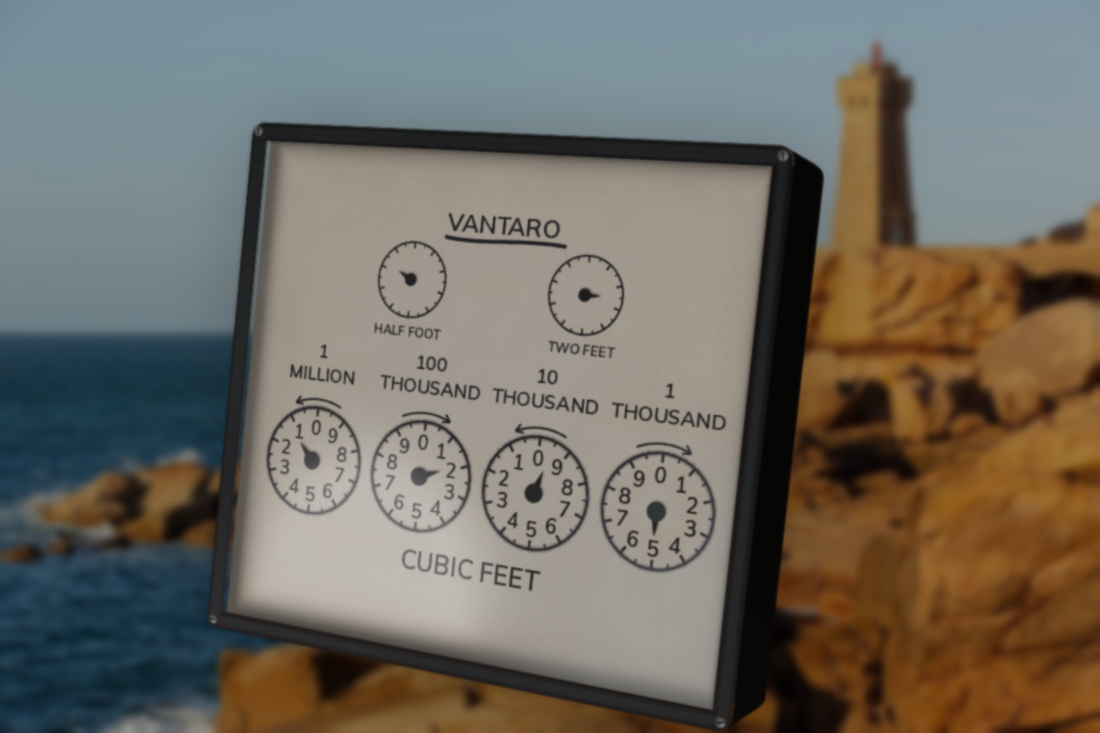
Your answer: **119500** ft³
